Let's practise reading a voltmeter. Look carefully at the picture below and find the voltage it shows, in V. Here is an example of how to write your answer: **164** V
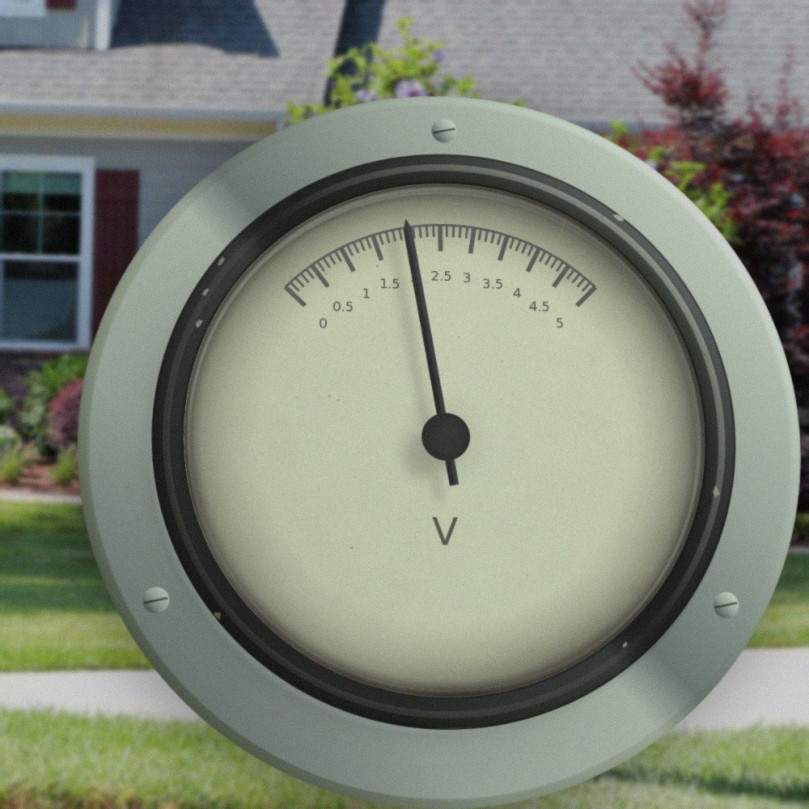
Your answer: **2** V
